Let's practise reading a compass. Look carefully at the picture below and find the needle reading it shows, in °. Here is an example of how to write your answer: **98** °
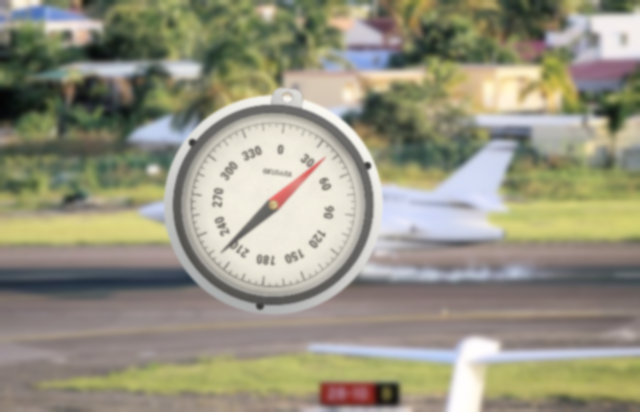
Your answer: **40** °
